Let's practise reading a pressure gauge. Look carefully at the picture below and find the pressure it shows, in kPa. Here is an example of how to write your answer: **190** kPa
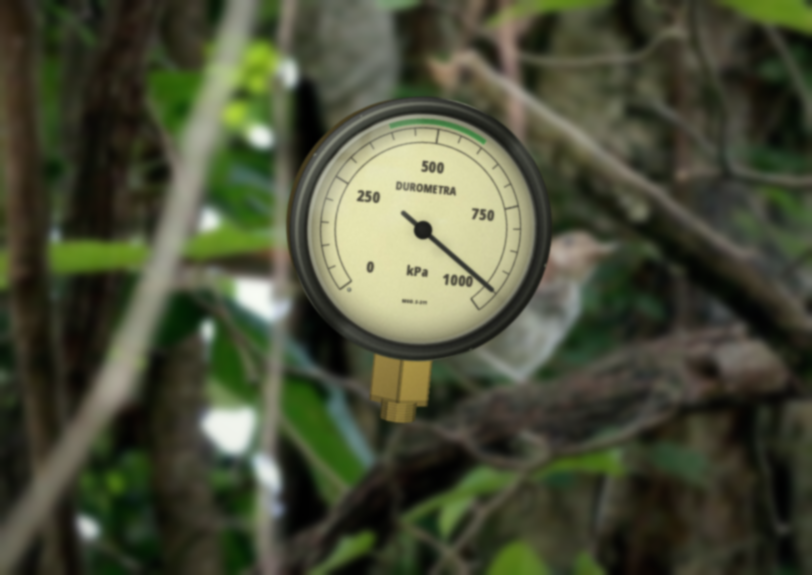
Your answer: **950** kPa
